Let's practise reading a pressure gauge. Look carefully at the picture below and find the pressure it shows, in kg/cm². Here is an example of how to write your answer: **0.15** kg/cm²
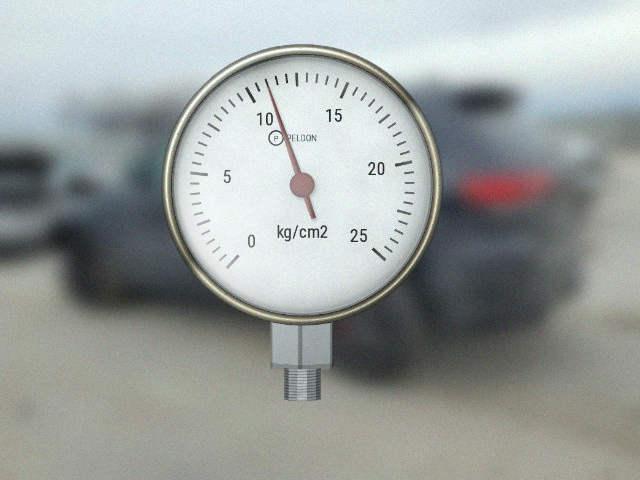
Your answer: **11** kg/cm²
